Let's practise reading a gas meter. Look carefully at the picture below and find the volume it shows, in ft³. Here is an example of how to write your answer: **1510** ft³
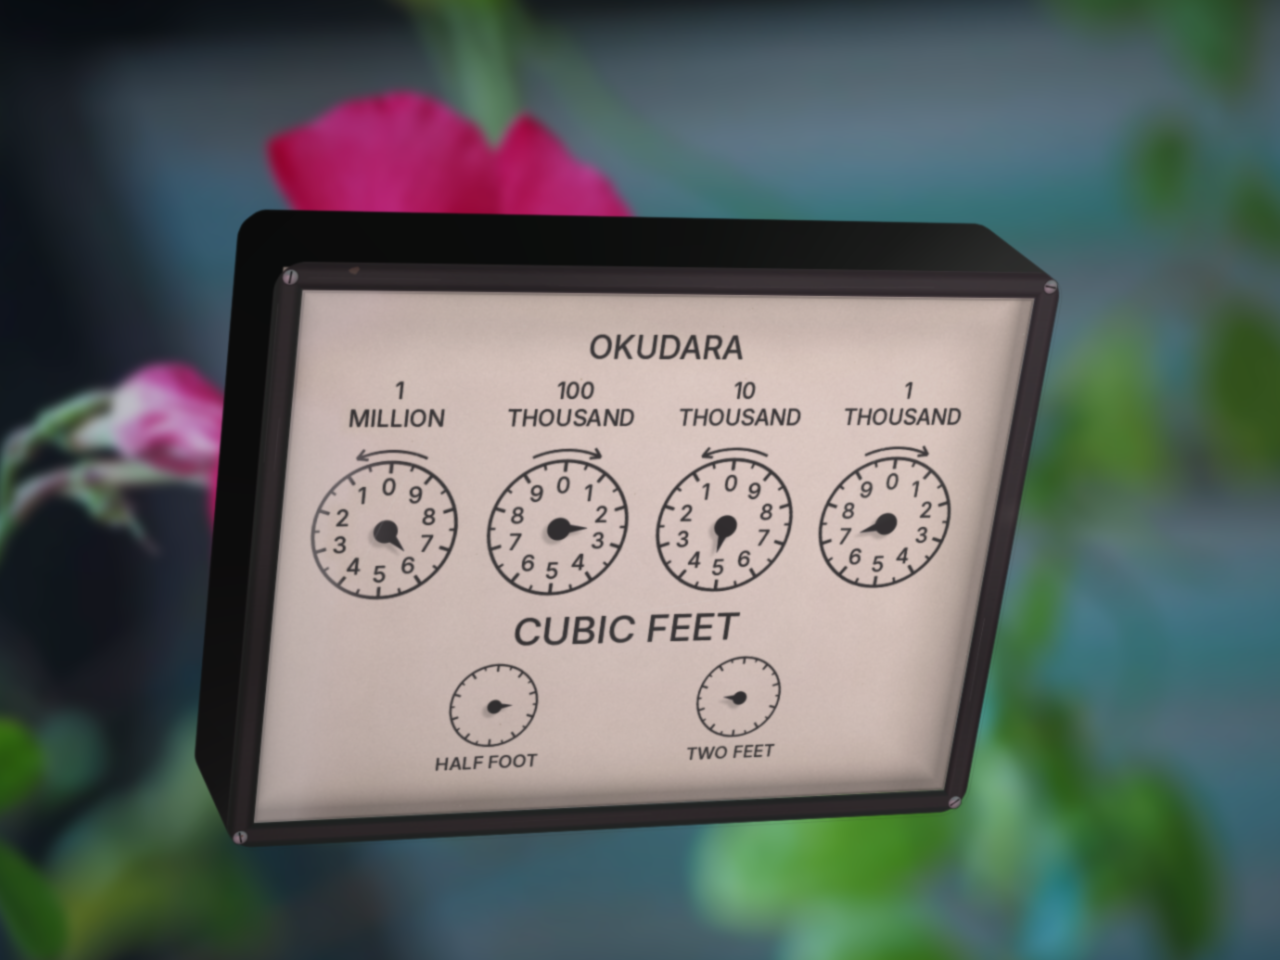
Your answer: **624700** ft³
